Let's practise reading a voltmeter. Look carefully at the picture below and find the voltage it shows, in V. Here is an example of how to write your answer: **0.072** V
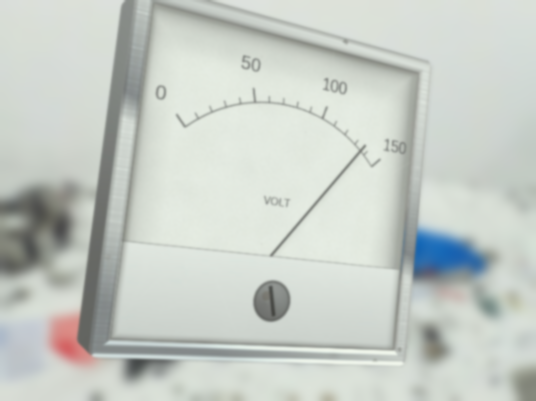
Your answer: **135** V
